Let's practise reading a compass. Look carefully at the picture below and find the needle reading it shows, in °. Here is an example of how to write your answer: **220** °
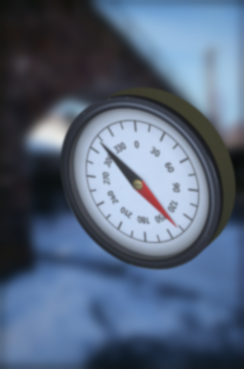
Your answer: **135** °
